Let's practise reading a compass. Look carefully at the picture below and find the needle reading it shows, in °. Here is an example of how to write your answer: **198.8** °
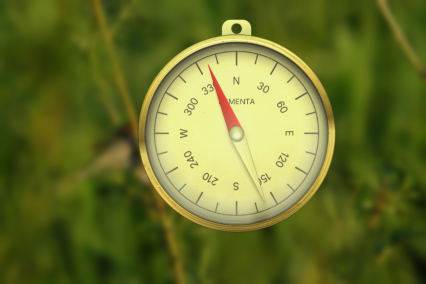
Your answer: **337.5** °
